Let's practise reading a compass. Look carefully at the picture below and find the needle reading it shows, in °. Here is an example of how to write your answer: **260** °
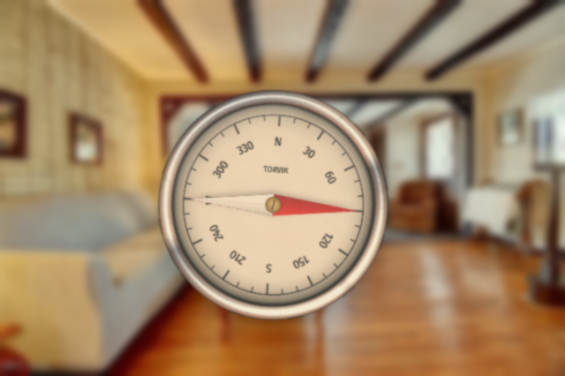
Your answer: **90** °
